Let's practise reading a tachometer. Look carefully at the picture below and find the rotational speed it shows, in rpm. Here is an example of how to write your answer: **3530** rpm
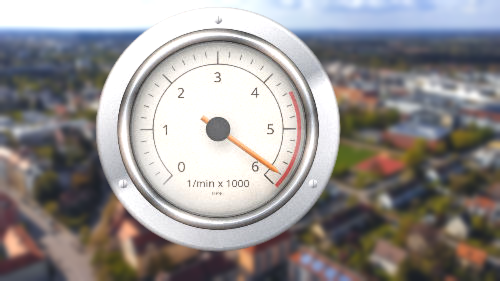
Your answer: **5800** rpm
